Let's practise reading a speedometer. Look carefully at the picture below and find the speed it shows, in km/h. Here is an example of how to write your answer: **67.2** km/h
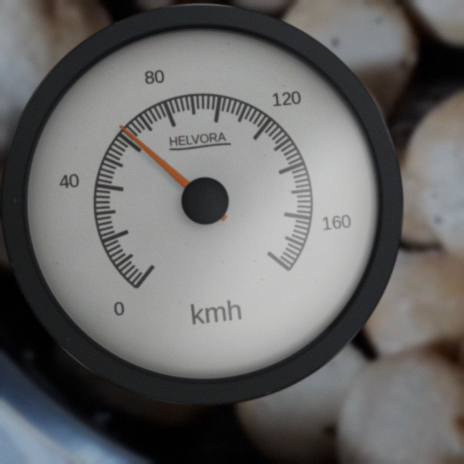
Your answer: **62** km/h
